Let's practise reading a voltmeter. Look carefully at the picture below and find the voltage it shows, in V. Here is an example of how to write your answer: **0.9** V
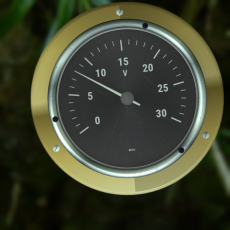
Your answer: **8** V
